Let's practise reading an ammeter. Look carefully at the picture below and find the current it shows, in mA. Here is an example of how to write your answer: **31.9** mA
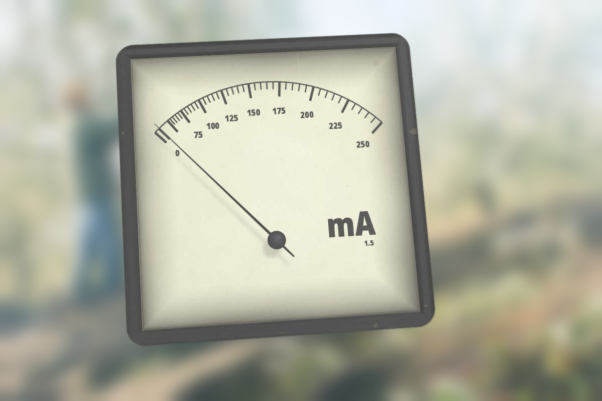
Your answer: **25** mA
